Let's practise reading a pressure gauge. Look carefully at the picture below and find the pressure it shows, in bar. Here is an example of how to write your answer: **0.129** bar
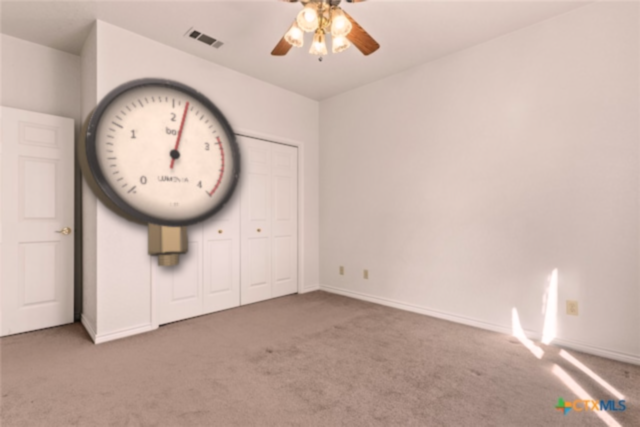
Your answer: **2.2** bar
